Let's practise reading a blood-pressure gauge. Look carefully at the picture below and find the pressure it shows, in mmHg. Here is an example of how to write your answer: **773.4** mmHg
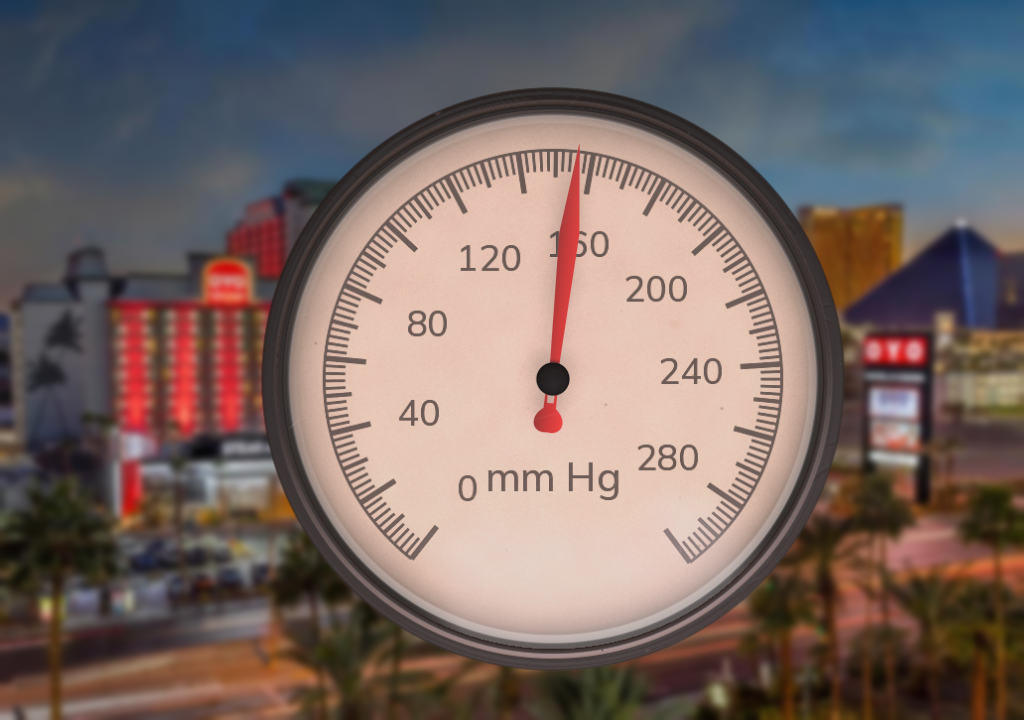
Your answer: **156** mmHg
